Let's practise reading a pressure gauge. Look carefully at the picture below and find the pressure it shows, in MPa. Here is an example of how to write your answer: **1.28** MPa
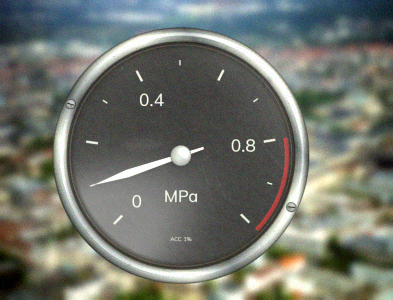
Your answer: **0.1** MPa
